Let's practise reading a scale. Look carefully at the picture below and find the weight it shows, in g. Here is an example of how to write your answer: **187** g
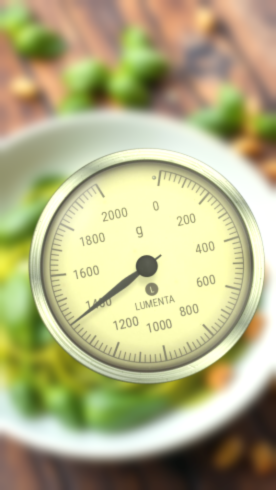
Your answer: **1400** g
